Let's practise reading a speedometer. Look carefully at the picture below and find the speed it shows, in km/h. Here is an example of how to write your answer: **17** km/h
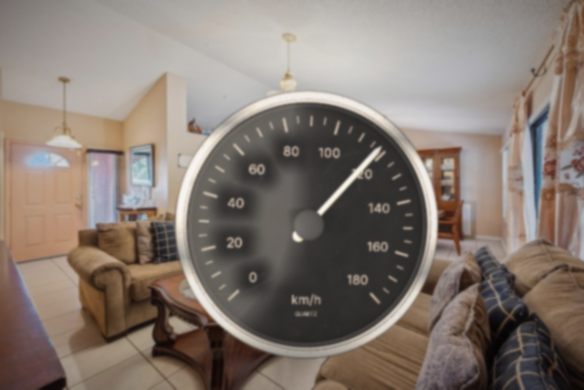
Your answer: **117.5** km/h
